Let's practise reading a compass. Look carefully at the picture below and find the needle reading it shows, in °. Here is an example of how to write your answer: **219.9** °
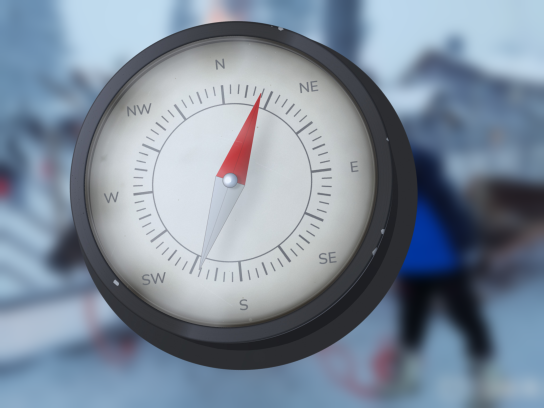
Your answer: **25** °
